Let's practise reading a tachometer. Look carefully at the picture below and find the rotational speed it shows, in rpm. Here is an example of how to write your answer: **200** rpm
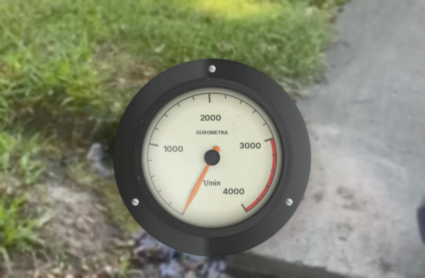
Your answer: **0** rpm
